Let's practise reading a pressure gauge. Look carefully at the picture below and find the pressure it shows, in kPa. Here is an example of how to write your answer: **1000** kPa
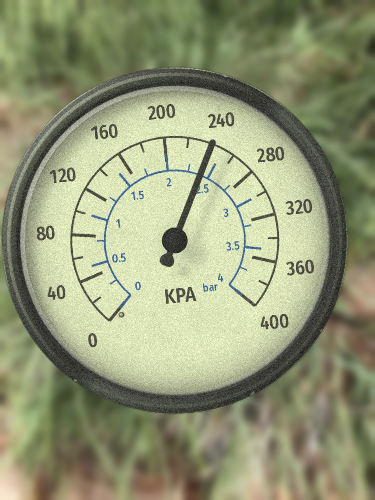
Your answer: **240** kPa
